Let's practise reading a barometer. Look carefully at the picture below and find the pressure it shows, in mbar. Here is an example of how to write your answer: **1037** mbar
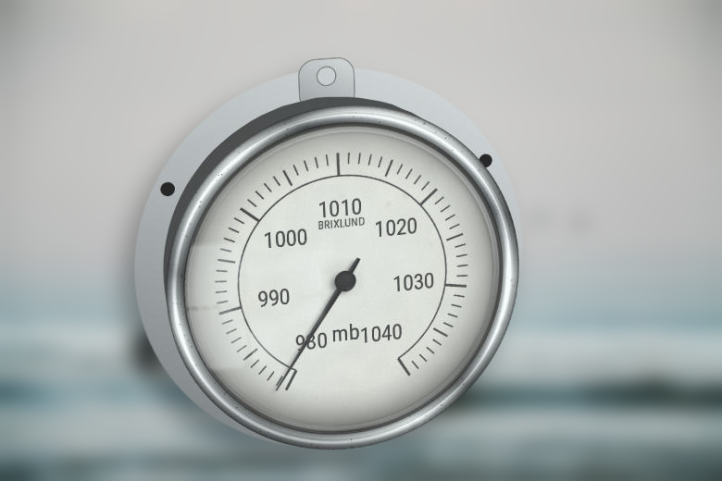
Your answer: **981** mbar
